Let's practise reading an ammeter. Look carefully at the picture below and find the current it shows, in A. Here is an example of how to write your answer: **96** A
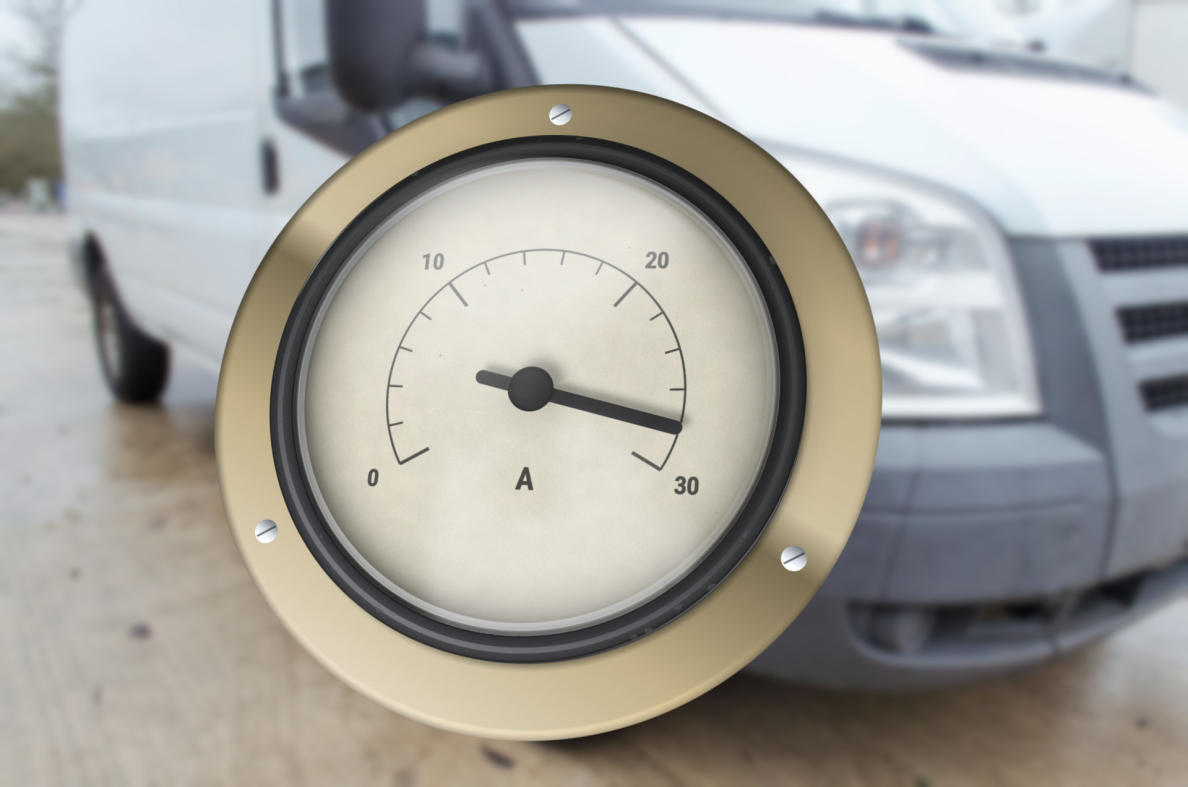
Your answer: **28** A
